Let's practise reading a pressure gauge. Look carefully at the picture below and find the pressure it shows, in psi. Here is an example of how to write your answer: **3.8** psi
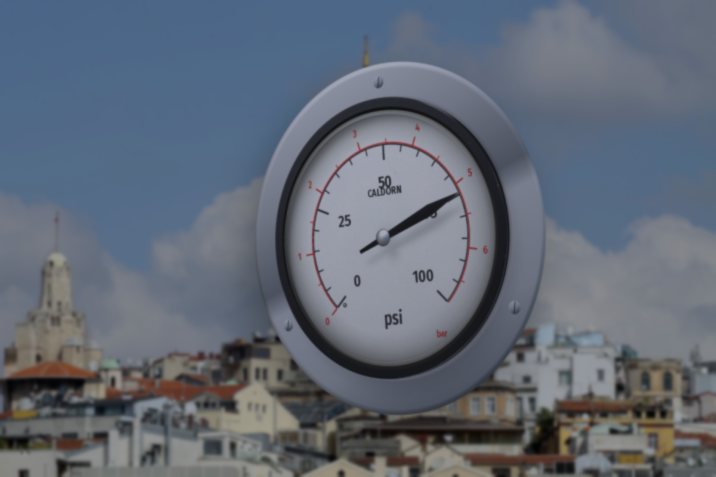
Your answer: **75** psi
